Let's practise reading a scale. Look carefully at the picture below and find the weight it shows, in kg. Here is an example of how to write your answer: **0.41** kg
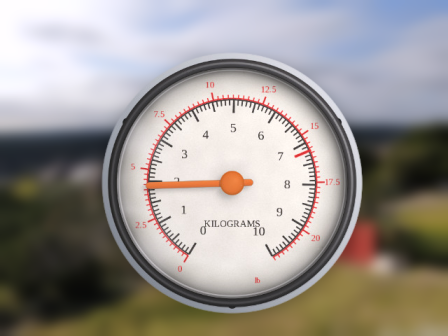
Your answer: **1.9** kg
